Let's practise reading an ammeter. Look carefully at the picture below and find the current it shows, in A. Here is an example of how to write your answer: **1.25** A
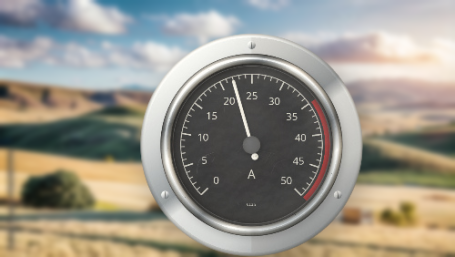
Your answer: **22** A
